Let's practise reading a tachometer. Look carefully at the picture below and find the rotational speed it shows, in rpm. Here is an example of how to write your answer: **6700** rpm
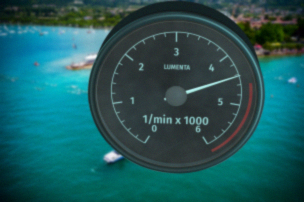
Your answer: **4400** rpm
